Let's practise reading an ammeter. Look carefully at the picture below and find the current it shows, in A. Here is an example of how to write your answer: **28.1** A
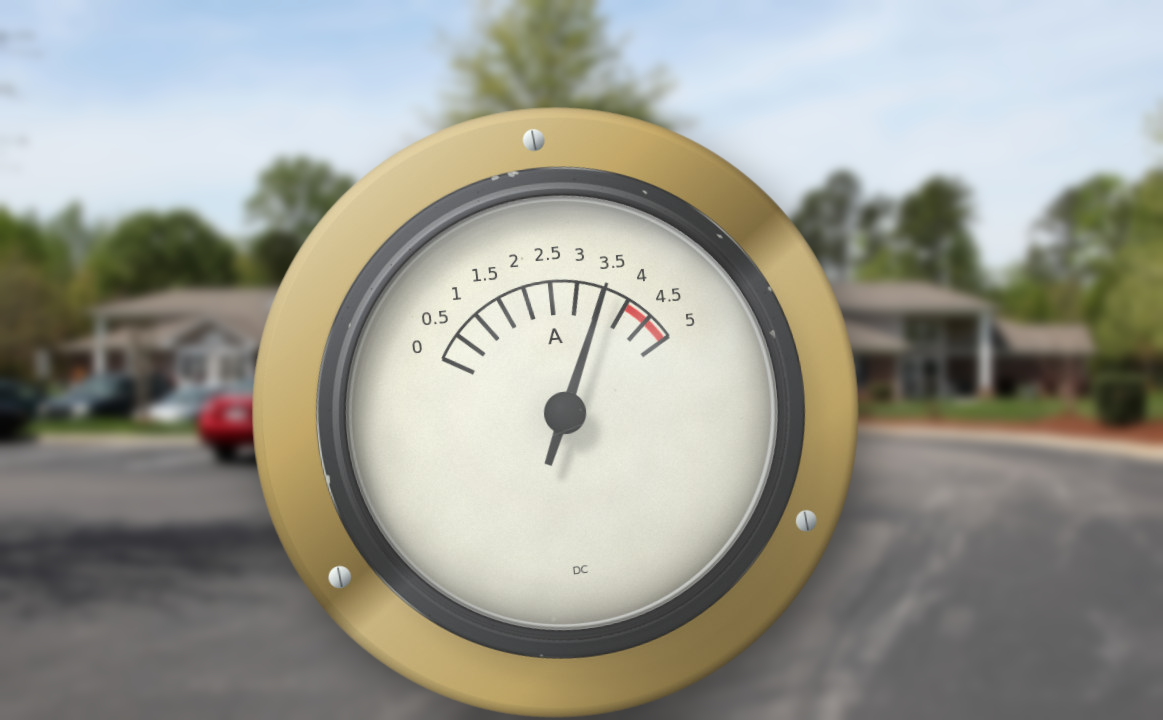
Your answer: **3.5** A
